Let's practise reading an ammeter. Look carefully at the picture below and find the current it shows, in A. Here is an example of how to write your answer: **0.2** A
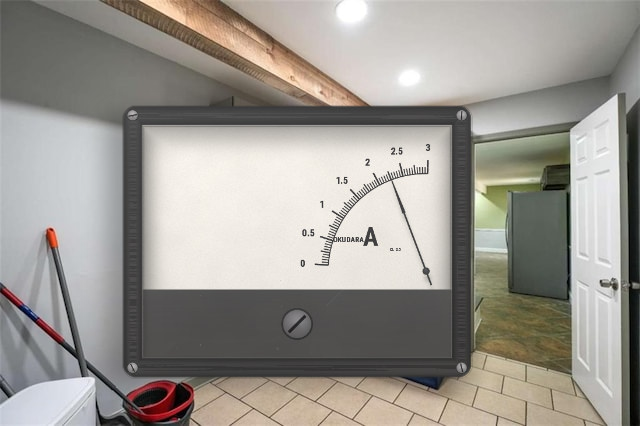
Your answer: **2.25** A
